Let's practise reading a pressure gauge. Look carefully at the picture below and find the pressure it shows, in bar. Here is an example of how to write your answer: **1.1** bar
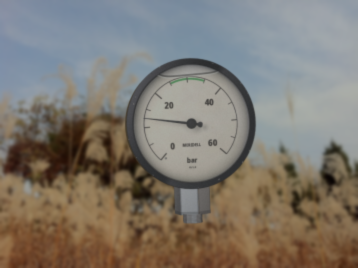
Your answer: **12.5** bar
